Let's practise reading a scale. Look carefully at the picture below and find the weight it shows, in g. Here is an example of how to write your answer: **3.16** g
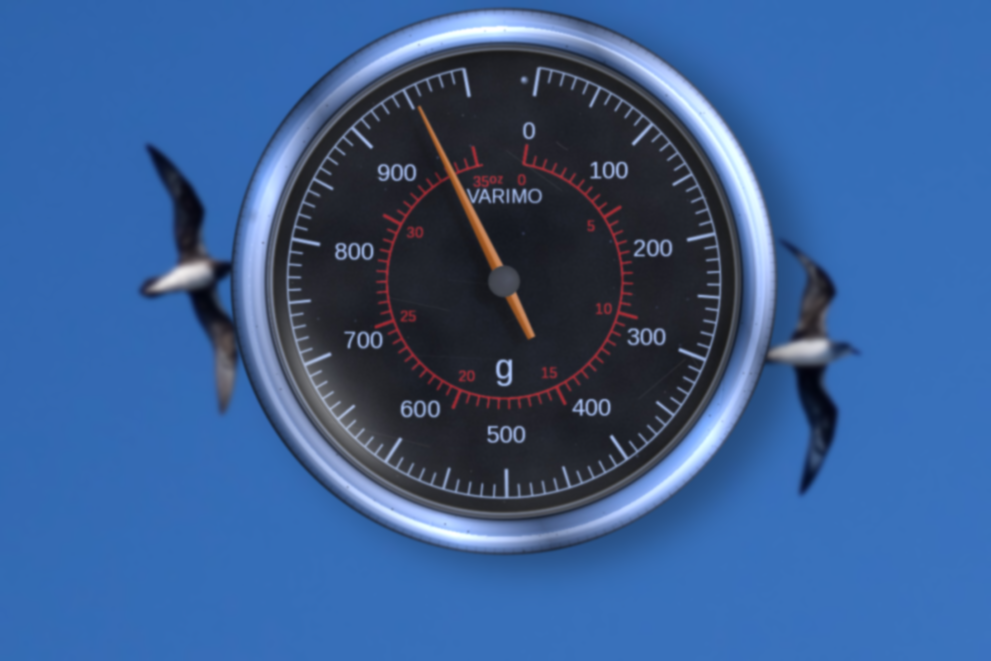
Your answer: **955** g
